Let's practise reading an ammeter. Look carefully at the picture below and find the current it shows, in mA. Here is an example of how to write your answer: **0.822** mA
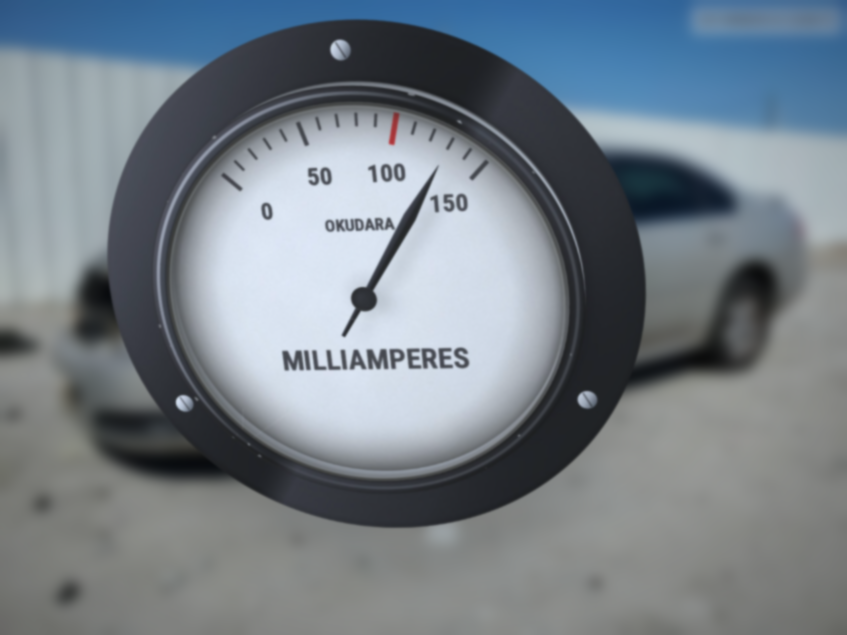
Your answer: **130** mA
